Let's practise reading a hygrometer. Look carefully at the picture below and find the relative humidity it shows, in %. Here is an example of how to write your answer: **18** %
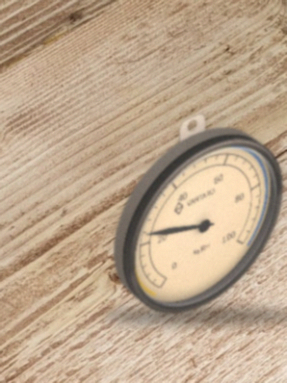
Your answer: **24** %
